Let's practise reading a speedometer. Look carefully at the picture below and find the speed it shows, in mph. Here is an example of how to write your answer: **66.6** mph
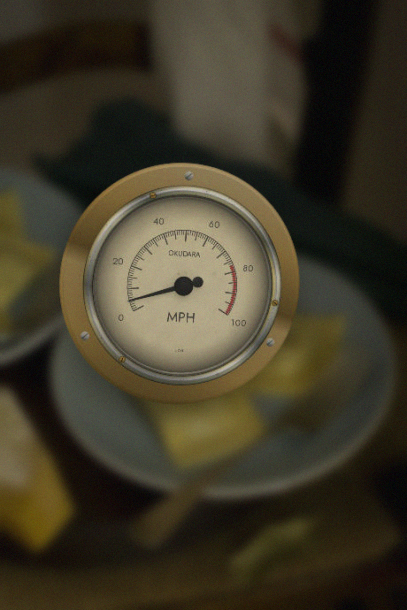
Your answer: **5** mph
